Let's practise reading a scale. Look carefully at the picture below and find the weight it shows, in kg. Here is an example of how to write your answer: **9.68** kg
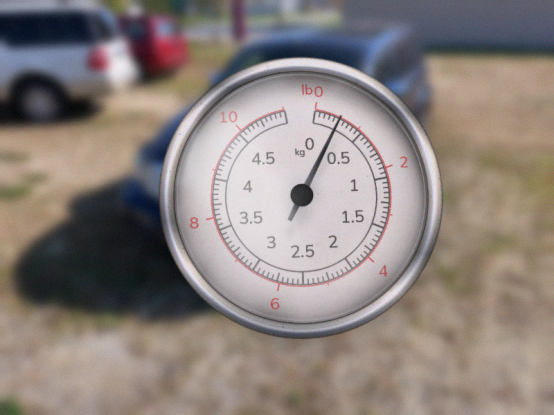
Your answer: **0.25** kg
